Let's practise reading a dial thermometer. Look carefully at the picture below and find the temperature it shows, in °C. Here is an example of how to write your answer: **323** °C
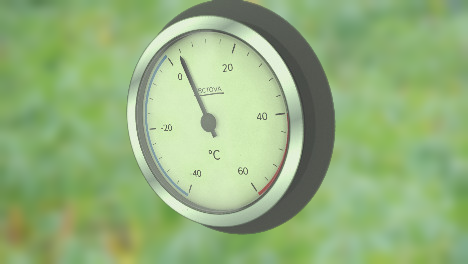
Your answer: **4** °C
